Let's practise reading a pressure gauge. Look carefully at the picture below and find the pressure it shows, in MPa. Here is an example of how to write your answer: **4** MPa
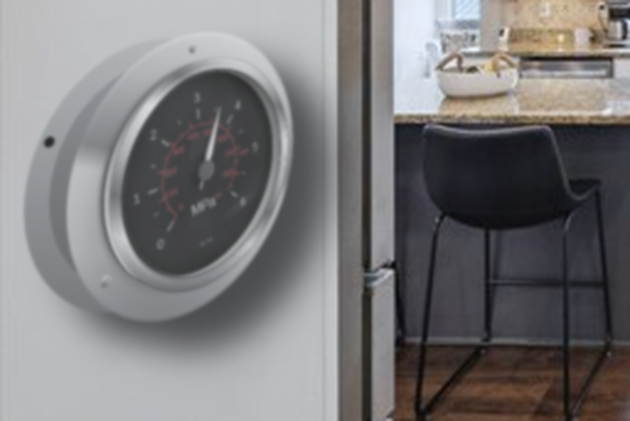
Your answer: **3.5** MPa
